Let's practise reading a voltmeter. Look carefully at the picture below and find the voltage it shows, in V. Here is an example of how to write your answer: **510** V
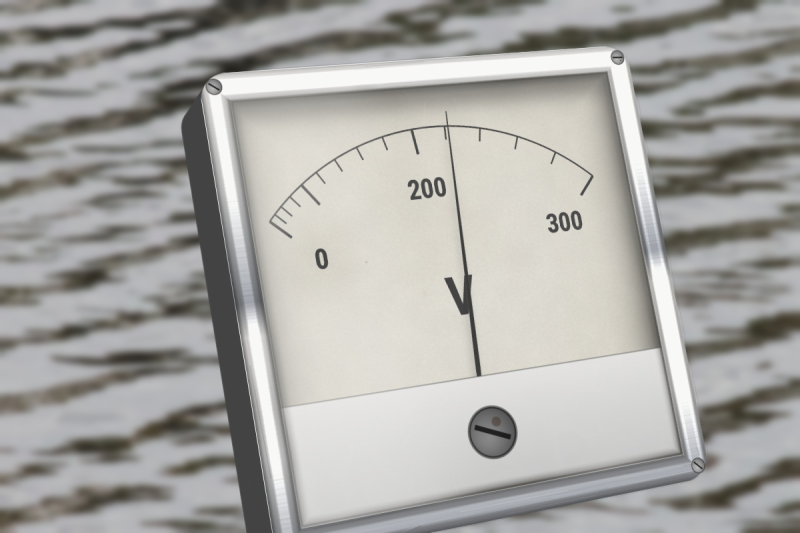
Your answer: **220** V
